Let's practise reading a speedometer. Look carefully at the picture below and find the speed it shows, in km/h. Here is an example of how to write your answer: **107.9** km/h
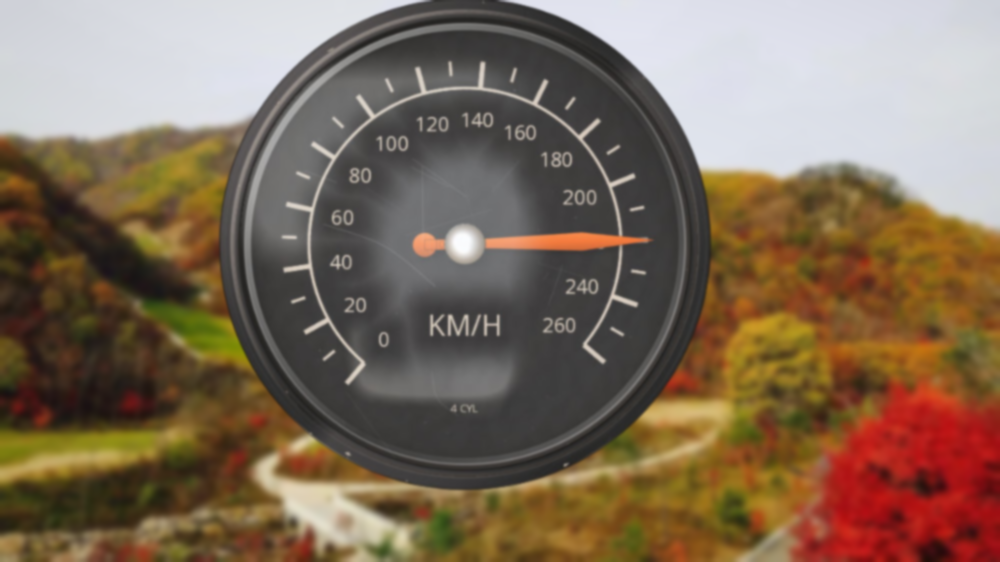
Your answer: **220** km/h
